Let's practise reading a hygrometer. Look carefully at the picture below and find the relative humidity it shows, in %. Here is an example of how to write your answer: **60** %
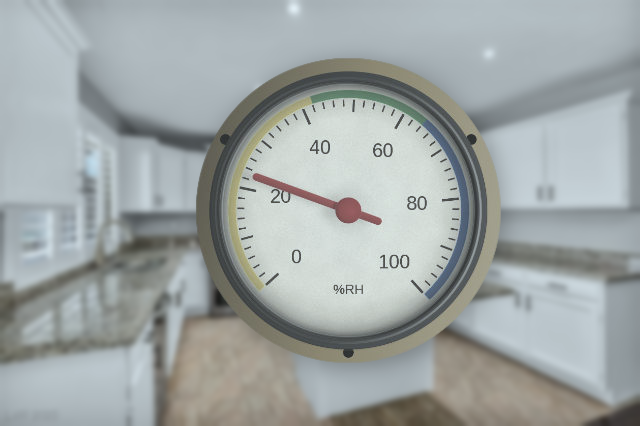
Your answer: **23** %
